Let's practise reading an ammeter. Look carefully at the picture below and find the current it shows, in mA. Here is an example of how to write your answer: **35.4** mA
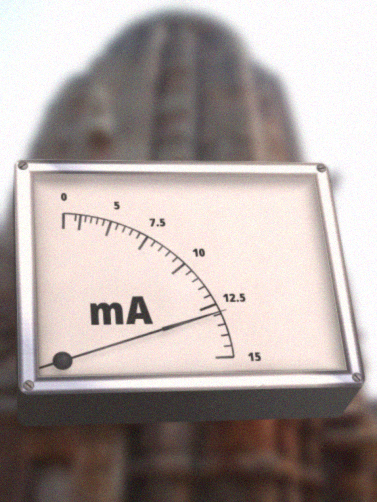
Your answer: **13** mA
